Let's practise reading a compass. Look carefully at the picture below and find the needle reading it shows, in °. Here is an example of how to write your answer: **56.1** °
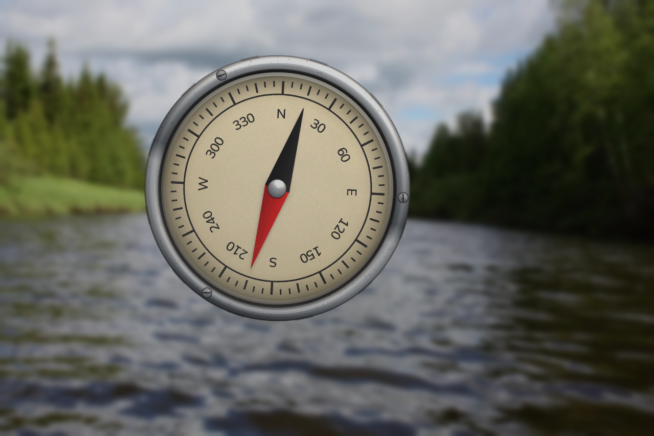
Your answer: **195** °
